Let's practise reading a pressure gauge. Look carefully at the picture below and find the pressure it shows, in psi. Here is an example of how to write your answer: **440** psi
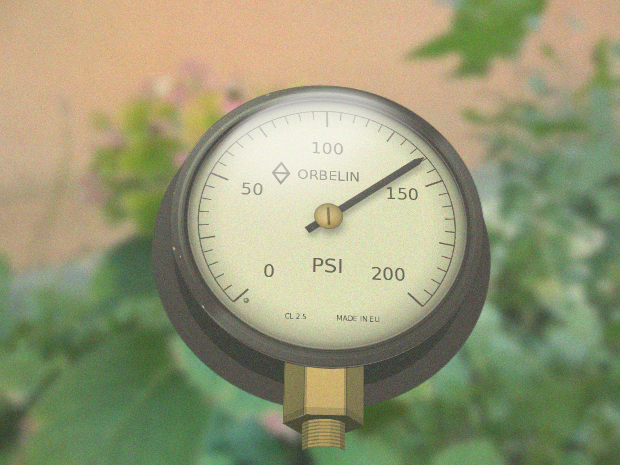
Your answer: **140** psi
